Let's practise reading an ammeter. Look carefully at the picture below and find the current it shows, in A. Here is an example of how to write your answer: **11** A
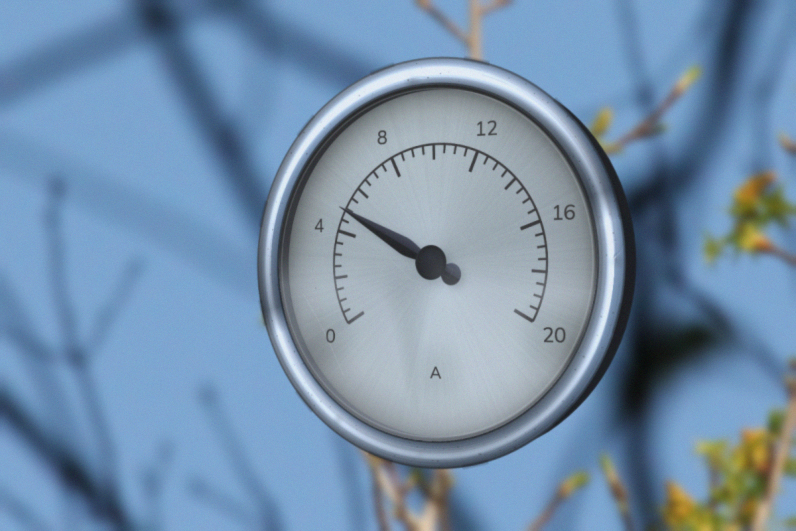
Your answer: **5** A
